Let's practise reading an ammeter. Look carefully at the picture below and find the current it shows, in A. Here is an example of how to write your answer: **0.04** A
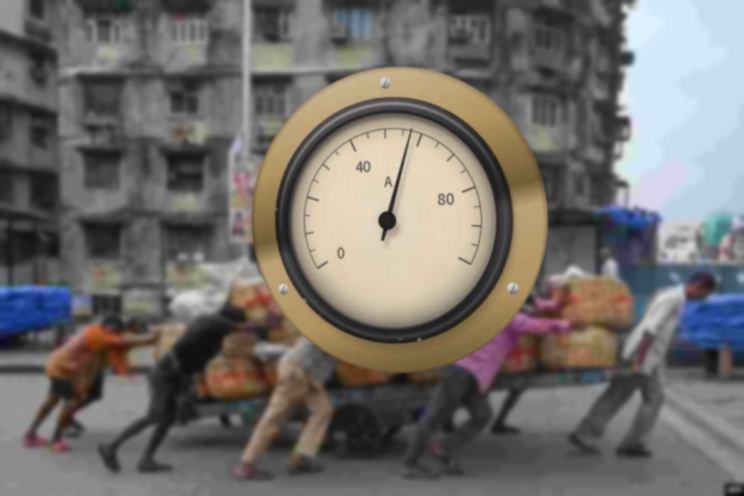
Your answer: **57.5** A
